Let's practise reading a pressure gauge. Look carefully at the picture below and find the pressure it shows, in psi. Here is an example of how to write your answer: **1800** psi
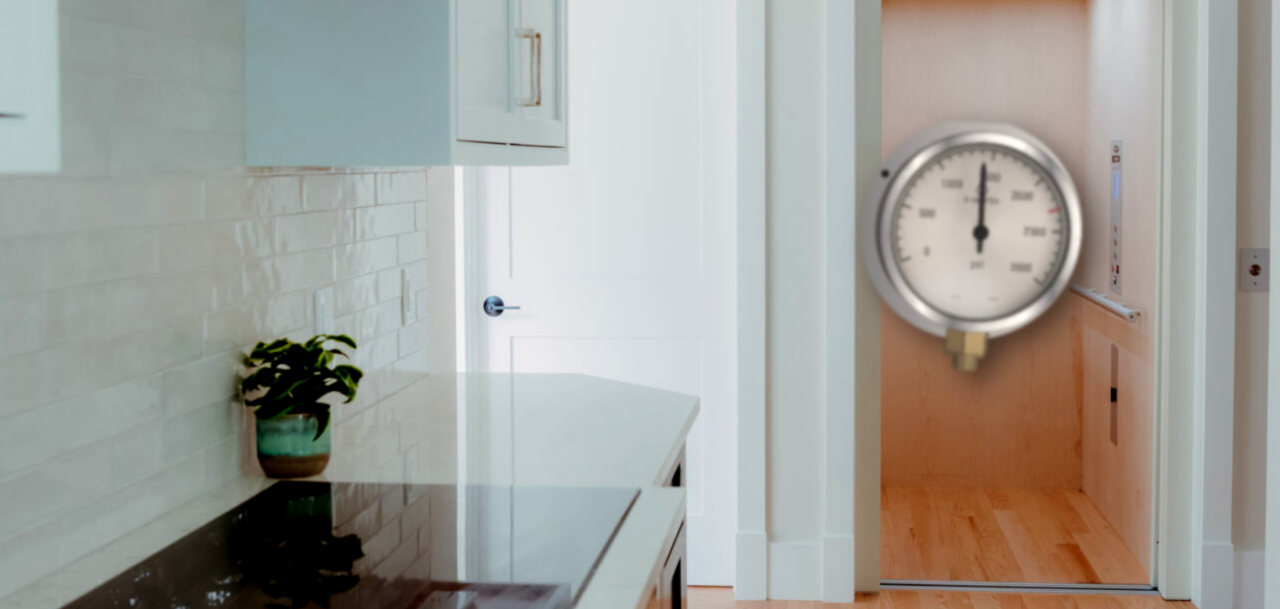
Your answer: **1400** psi
